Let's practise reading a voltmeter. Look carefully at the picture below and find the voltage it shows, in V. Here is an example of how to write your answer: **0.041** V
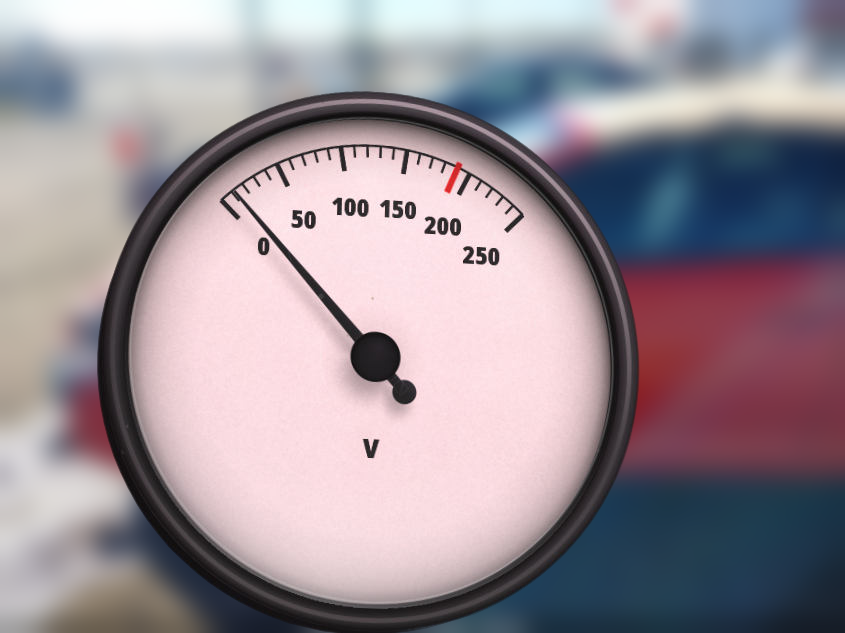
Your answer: **10** V
